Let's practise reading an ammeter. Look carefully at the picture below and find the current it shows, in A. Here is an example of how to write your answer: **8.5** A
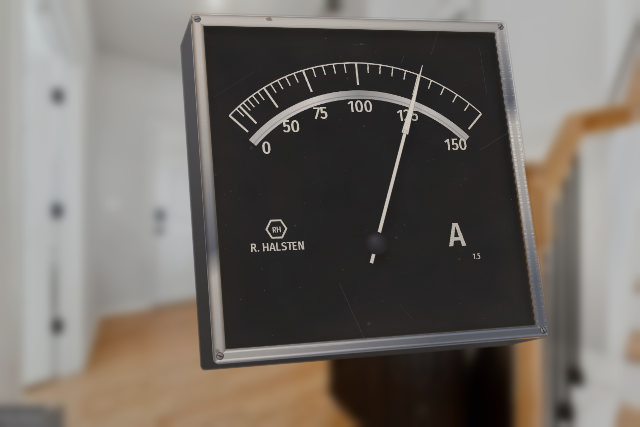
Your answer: **125** A
